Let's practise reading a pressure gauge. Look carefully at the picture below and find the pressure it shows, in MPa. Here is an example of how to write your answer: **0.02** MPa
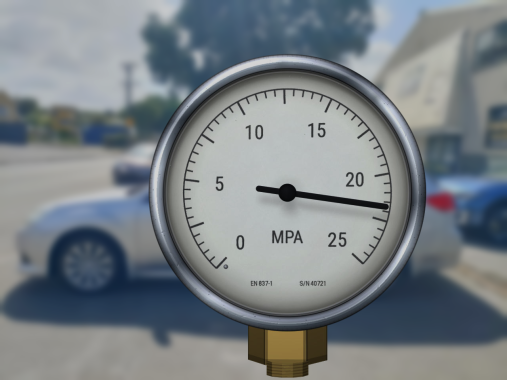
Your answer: **21.75** MPa
